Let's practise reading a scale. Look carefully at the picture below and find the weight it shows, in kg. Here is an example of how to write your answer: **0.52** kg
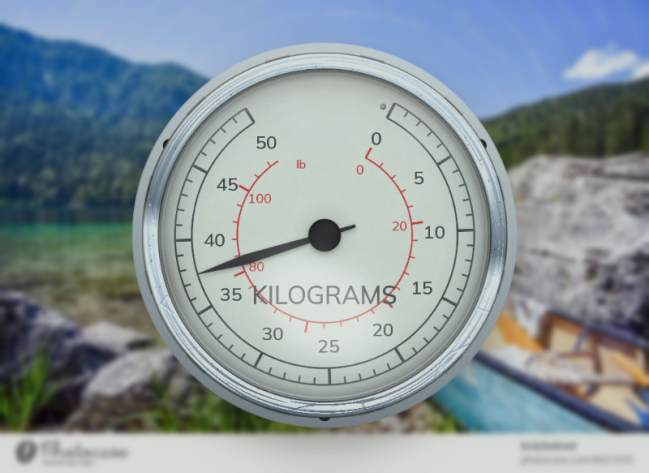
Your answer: **37.5** kg
